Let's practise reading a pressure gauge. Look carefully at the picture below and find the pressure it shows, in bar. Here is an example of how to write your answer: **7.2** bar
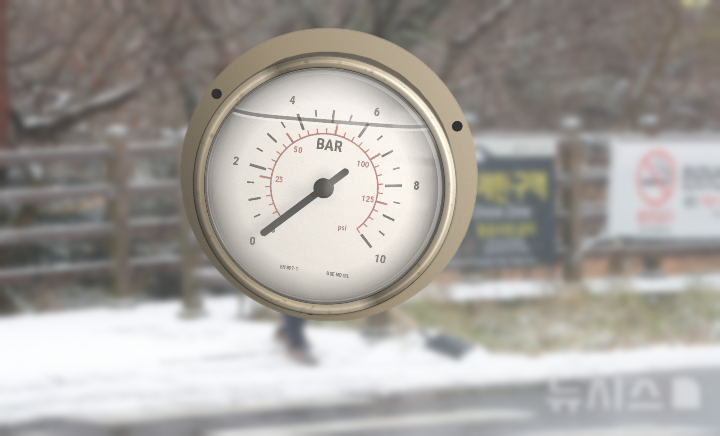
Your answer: **0** bar
